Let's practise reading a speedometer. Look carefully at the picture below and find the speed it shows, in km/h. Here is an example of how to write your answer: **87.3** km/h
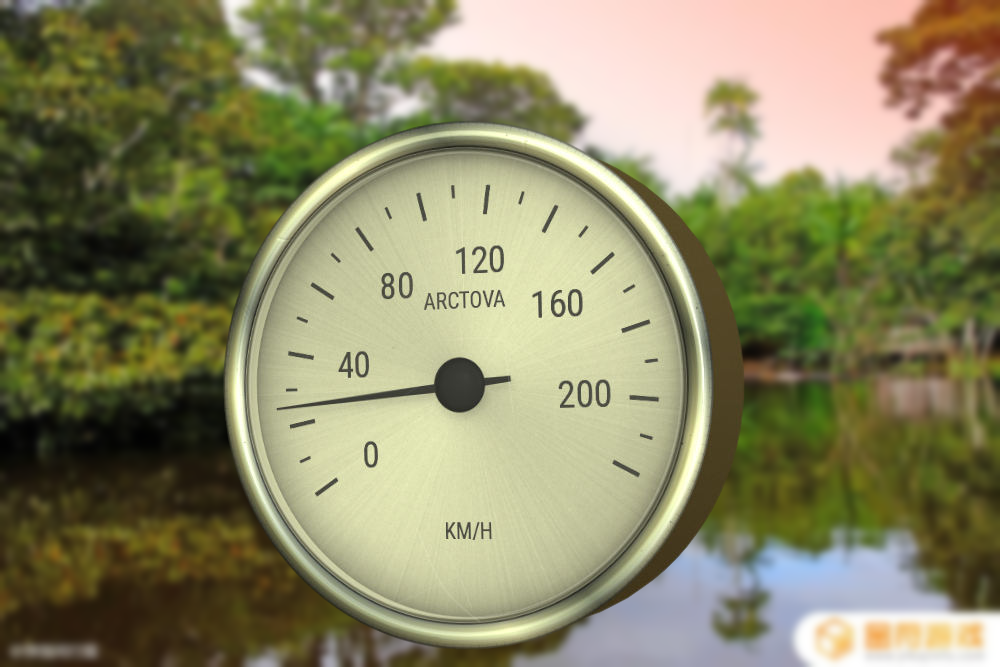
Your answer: **25** km/h
